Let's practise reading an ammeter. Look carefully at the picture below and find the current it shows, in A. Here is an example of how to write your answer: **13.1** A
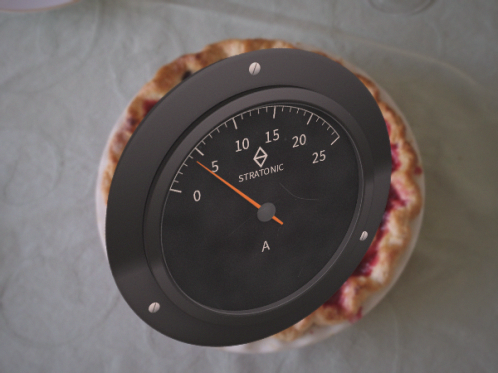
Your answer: **4** A
